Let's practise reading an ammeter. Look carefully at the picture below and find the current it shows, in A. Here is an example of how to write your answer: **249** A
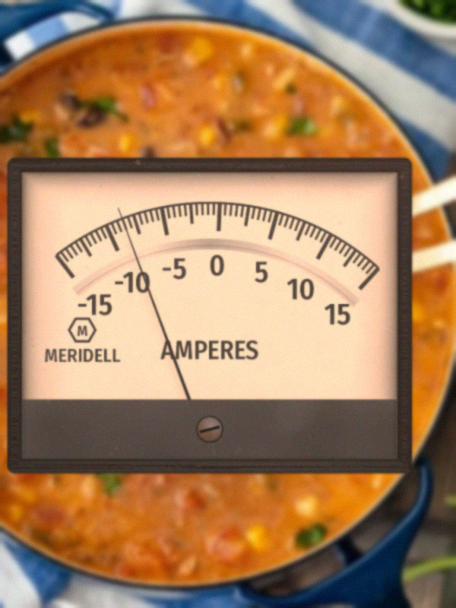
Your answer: **-8.5** A
